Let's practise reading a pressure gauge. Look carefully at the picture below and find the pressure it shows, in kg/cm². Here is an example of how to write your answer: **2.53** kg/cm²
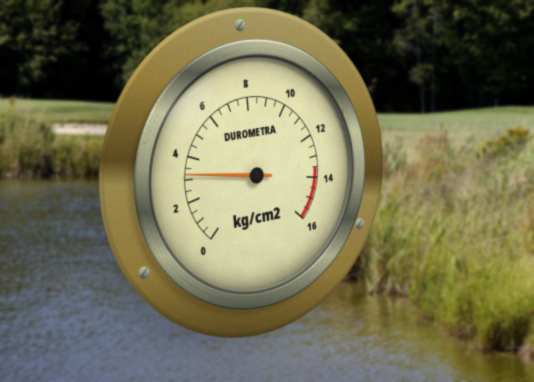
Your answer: **3.25** kg/cm²
